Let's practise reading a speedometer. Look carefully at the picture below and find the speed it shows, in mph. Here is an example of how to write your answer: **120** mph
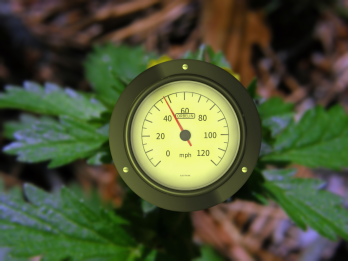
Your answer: **47.5** mph
